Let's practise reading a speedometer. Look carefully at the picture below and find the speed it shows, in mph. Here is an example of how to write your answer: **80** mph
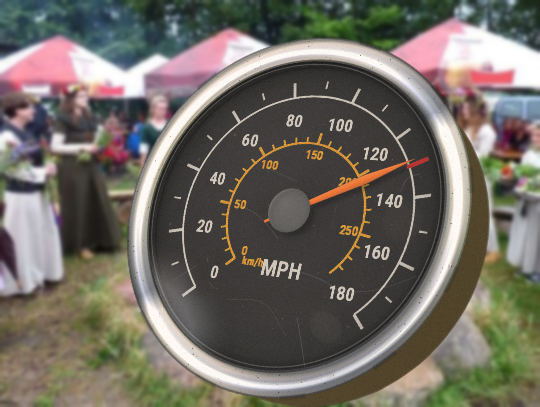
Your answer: **130** mph
